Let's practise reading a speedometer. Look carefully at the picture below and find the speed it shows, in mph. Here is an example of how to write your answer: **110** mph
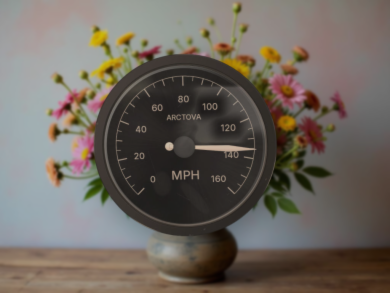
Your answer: **135** mph
